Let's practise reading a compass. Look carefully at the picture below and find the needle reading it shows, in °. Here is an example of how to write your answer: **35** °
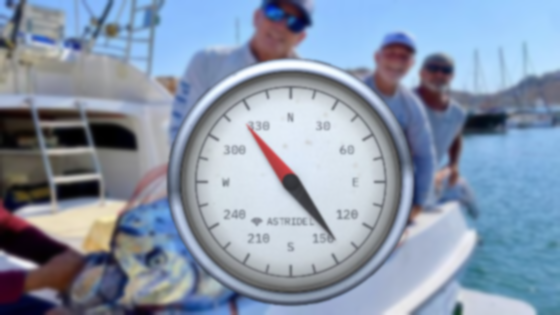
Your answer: **322.5** °
